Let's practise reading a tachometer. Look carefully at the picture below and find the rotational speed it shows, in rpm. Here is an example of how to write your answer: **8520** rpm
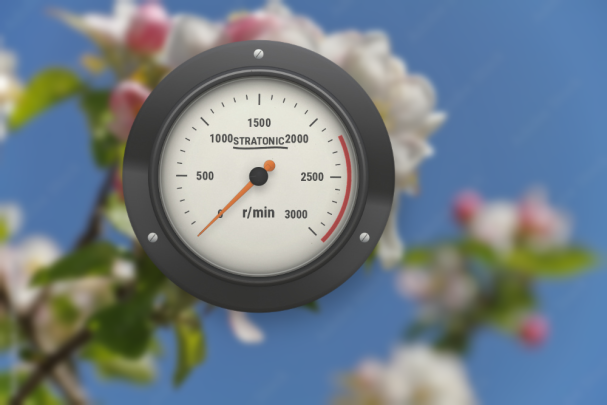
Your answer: **0** rpm
